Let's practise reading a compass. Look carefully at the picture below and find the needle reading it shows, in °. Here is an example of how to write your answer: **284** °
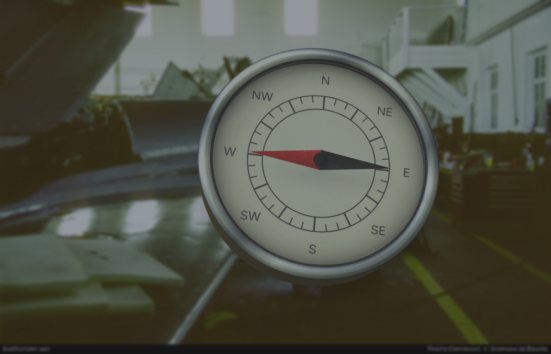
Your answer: **270** °
